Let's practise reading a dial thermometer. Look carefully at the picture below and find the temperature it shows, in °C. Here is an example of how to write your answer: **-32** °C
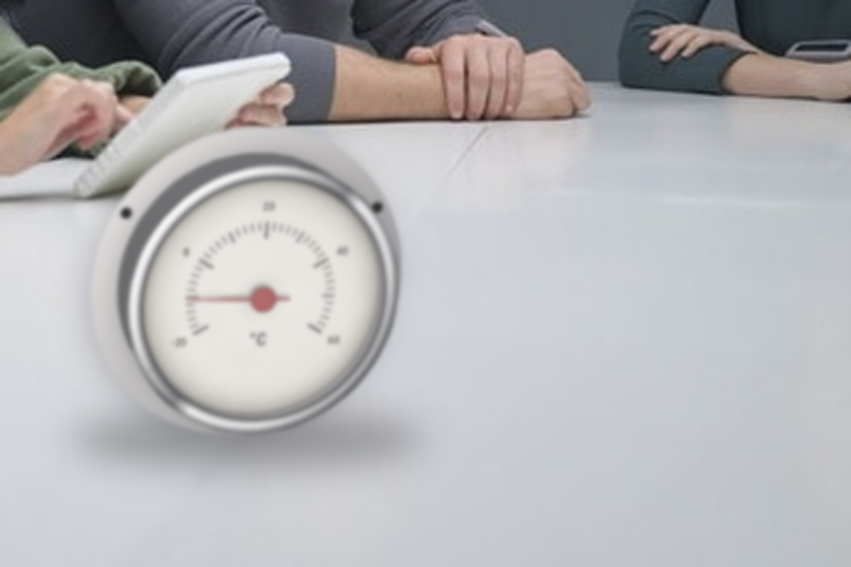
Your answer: **-10** °C
